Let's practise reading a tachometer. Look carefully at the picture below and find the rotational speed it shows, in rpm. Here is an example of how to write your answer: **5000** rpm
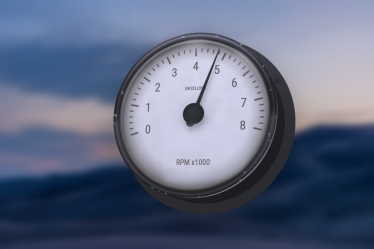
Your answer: **4800** rpm
